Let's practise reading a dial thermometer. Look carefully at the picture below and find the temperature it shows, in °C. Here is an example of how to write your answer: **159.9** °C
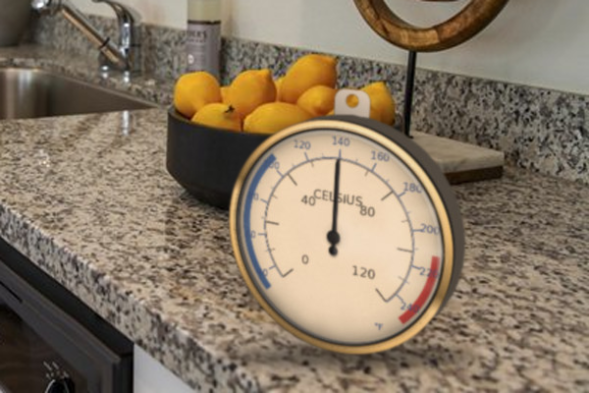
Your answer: **60** °C
